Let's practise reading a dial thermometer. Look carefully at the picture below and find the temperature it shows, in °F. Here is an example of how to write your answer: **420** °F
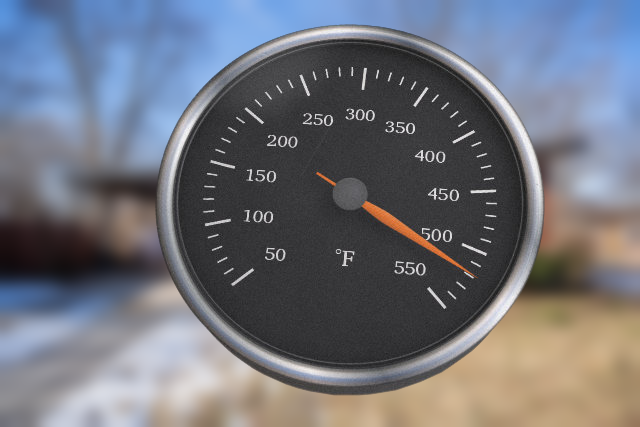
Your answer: **520** °F
